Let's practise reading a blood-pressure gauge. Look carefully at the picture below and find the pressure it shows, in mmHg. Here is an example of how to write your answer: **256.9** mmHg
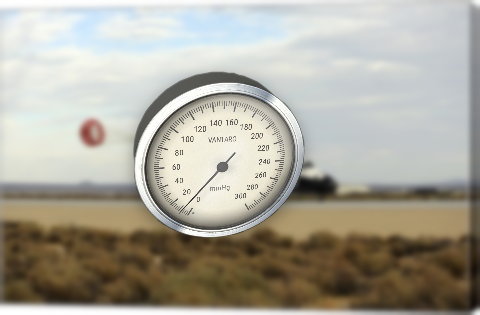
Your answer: **10** mmHg
